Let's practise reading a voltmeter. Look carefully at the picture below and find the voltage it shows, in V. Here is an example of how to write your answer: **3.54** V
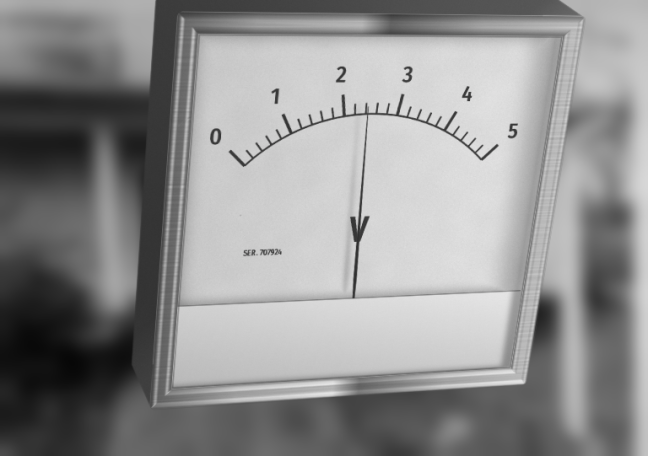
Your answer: **2.4** V
